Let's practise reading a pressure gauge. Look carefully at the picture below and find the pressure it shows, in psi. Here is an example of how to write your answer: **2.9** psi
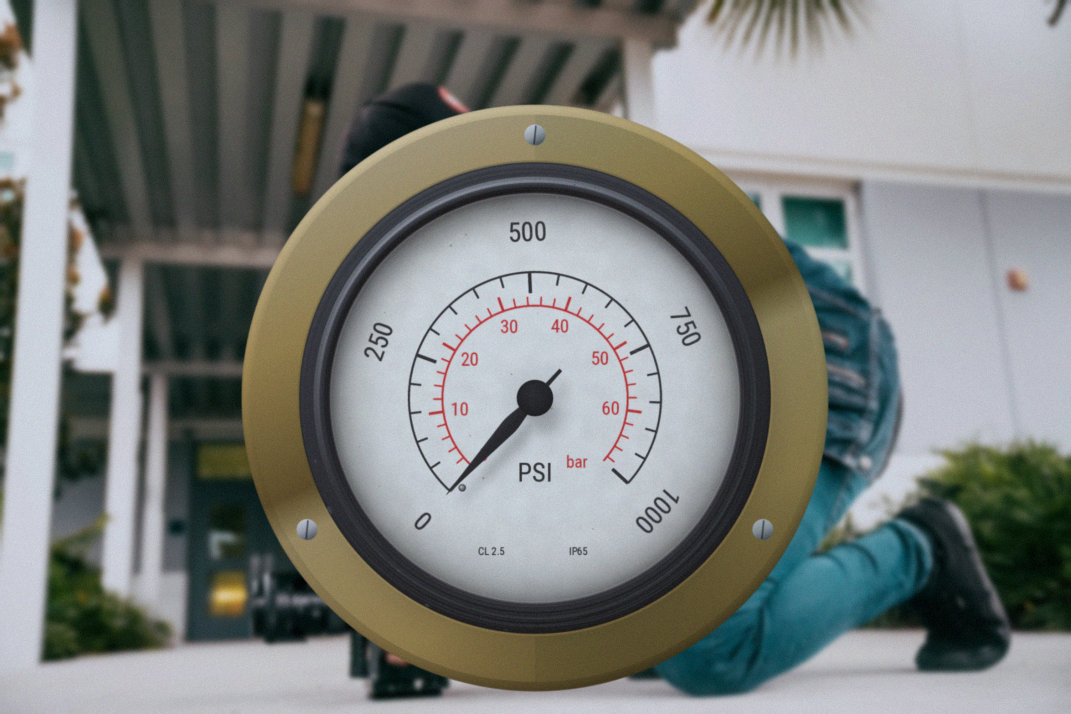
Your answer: **0** psi
